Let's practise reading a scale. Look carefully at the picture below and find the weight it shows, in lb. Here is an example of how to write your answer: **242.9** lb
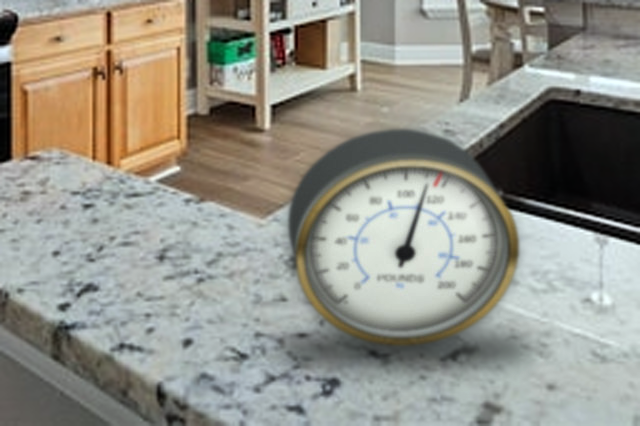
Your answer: **110** lb
